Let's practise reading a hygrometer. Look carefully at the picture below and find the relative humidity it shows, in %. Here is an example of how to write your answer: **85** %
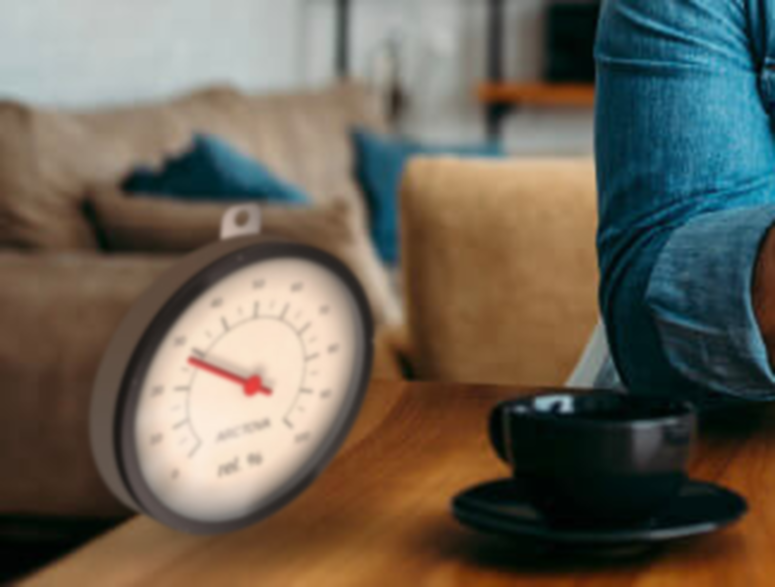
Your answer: **27.5** %
